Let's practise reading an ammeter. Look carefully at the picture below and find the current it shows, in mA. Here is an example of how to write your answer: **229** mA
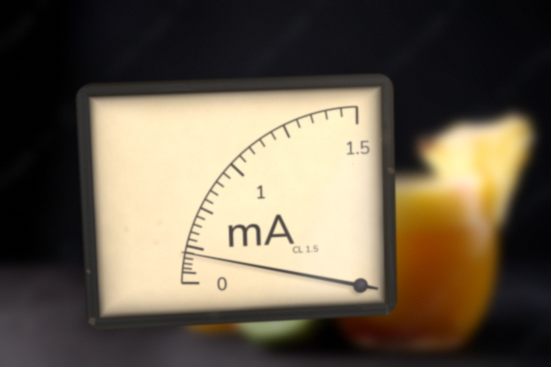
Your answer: **0.45** mA
